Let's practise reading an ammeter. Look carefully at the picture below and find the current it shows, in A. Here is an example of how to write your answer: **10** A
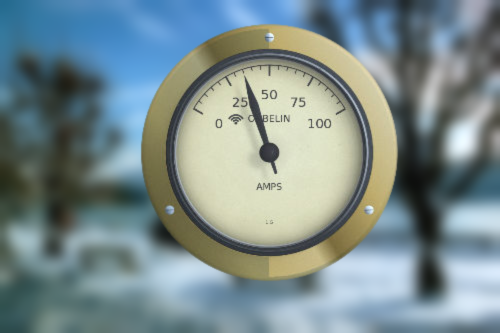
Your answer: **35** A
